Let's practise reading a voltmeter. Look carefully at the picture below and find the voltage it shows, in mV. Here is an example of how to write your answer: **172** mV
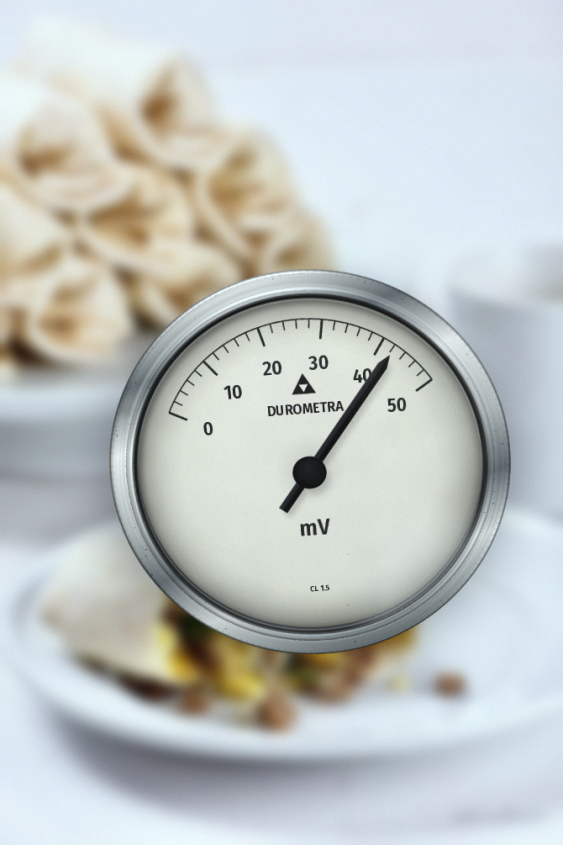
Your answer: **42** mV
